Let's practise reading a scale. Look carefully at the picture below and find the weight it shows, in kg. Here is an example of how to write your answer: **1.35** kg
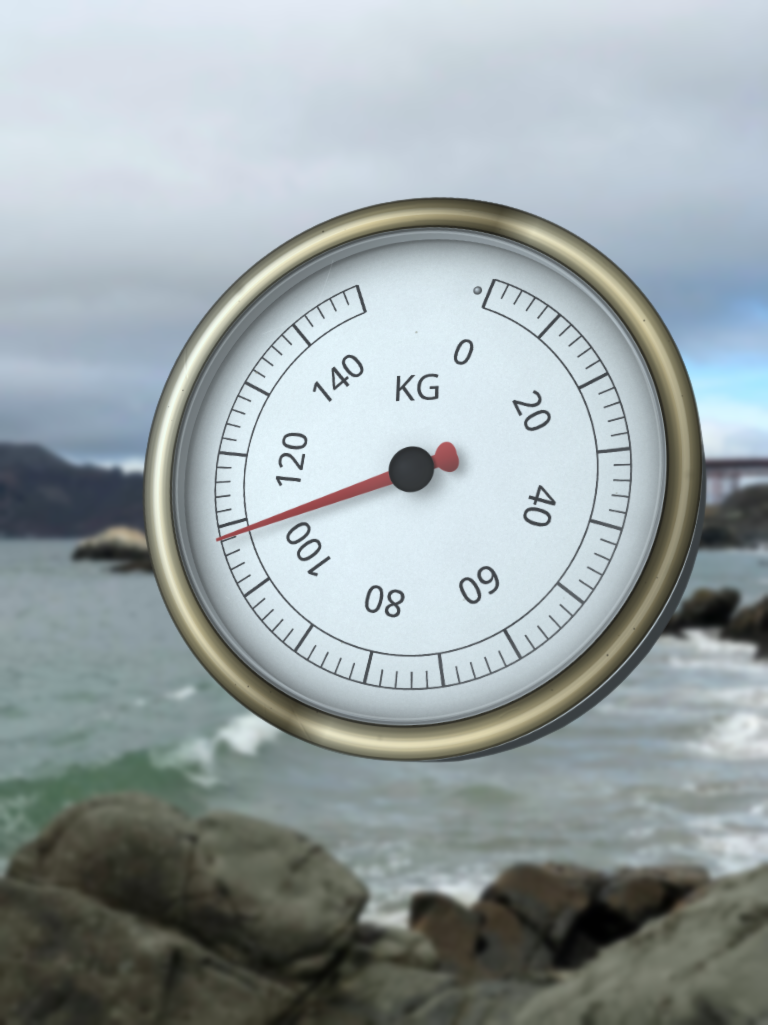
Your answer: **108** kg
